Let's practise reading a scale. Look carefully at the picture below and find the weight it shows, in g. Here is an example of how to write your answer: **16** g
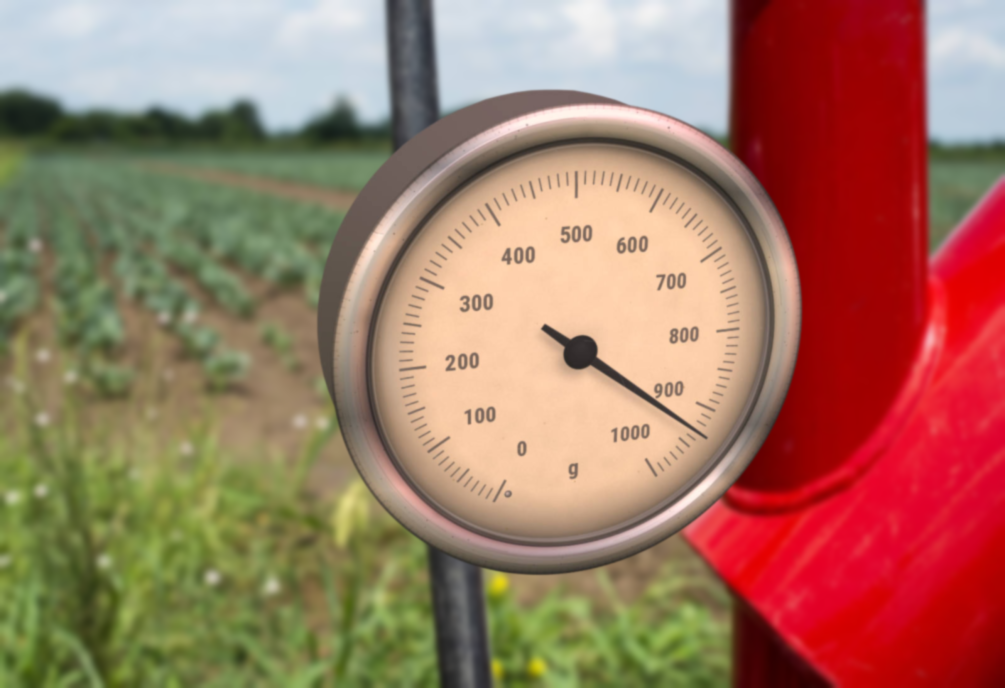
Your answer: **930** g
